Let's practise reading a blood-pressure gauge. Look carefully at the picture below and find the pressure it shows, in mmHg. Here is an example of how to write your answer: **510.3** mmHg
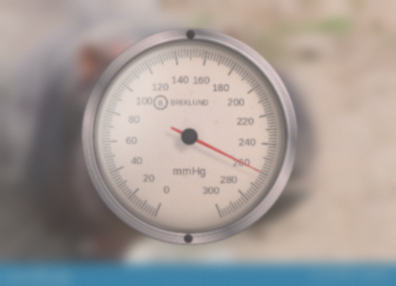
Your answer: **260** mmHg
